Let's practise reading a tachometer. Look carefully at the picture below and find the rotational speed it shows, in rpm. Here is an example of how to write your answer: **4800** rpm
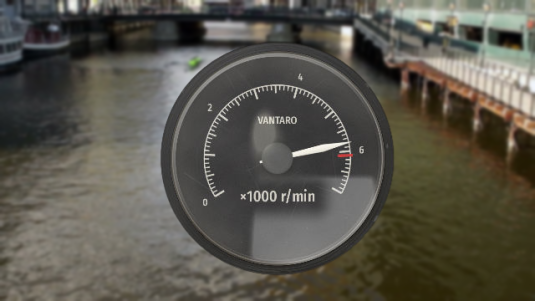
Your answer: **5800** rpm
